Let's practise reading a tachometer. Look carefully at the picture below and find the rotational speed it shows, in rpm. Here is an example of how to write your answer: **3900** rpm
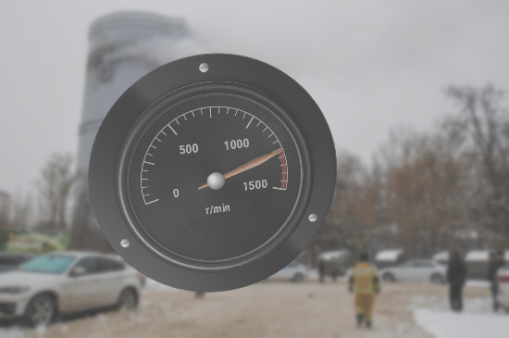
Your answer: **1250** rpm
